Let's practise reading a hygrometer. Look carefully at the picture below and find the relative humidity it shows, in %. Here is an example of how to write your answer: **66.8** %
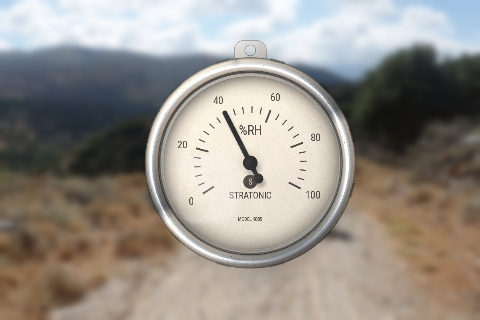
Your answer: **40** %
